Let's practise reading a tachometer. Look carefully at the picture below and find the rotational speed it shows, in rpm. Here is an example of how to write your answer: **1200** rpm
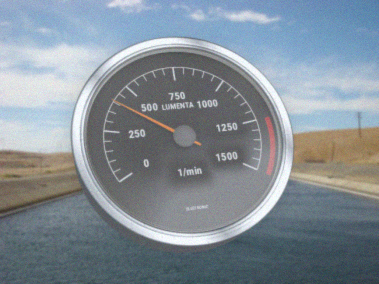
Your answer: **400** rpm
